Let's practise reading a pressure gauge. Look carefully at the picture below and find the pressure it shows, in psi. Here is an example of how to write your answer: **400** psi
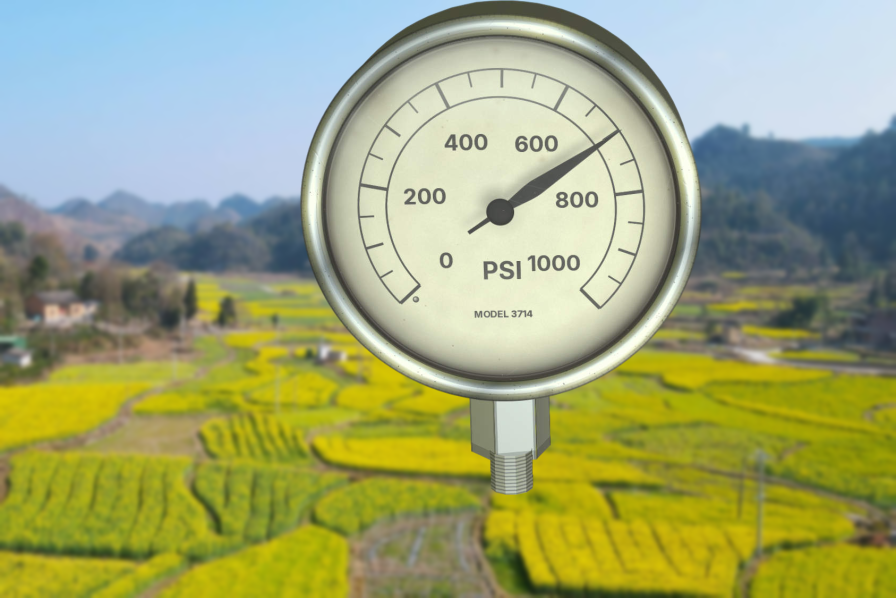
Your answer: **700** psi
